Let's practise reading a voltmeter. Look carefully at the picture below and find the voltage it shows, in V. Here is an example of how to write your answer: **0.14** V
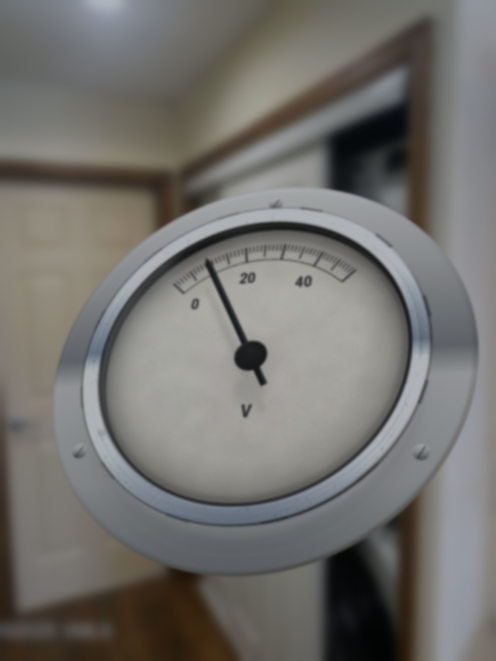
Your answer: **10** V
